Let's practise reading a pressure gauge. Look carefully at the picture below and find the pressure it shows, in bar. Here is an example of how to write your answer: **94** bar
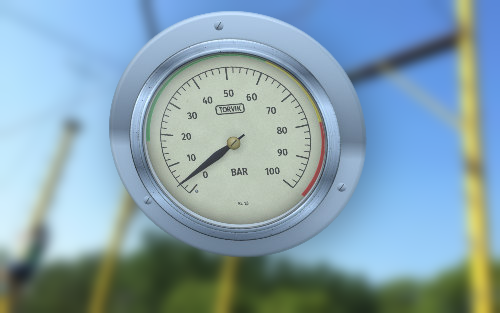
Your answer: **4** bar
